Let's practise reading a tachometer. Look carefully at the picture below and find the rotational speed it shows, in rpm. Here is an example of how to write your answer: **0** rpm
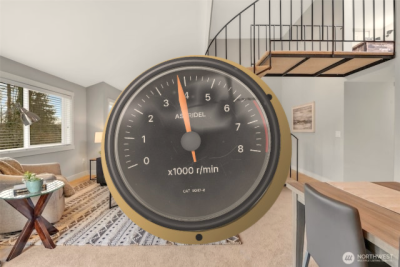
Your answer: **3800** rpm
